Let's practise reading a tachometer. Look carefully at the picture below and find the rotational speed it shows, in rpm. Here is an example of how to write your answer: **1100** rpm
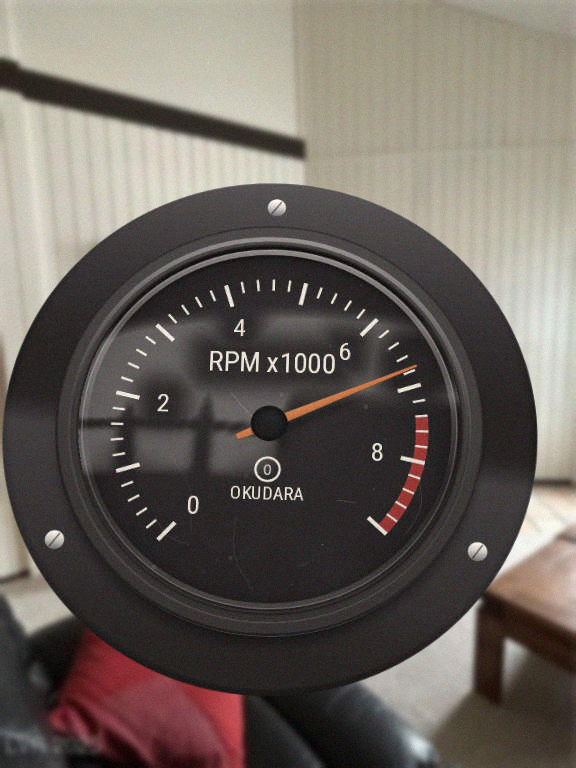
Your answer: **6800** rpm
